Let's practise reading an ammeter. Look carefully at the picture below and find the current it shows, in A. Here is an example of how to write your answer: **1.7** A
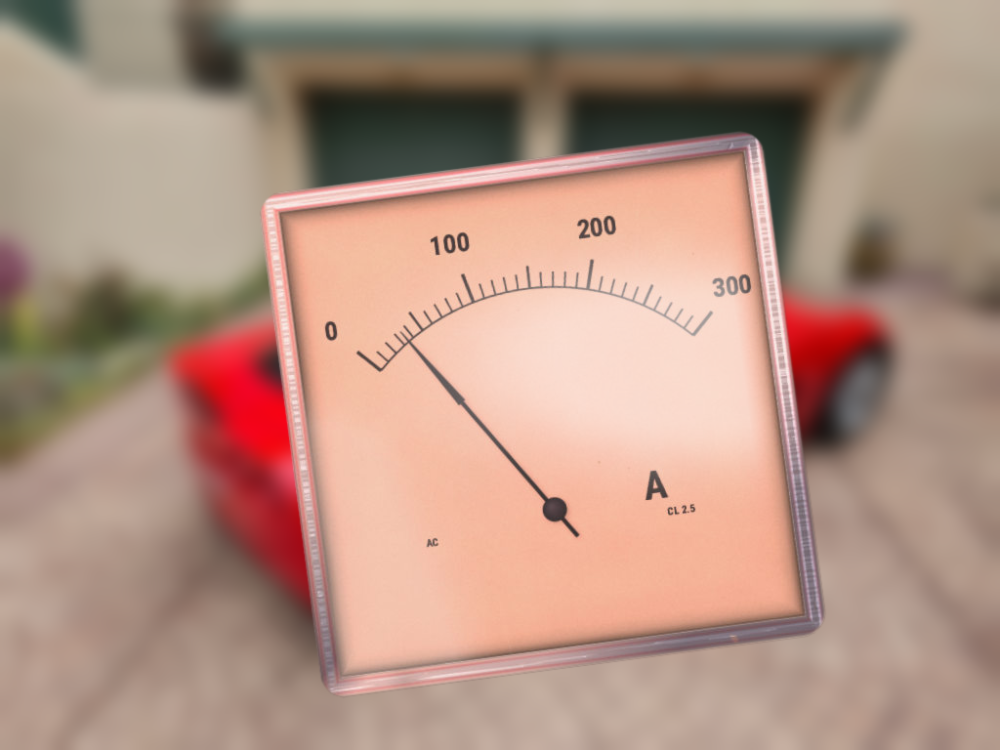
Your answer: **35** A
